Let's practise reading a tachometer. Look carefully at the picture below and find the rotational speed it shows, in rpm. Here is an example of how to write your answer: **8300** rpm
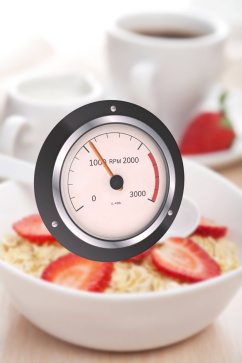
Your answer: **1100** rpm
